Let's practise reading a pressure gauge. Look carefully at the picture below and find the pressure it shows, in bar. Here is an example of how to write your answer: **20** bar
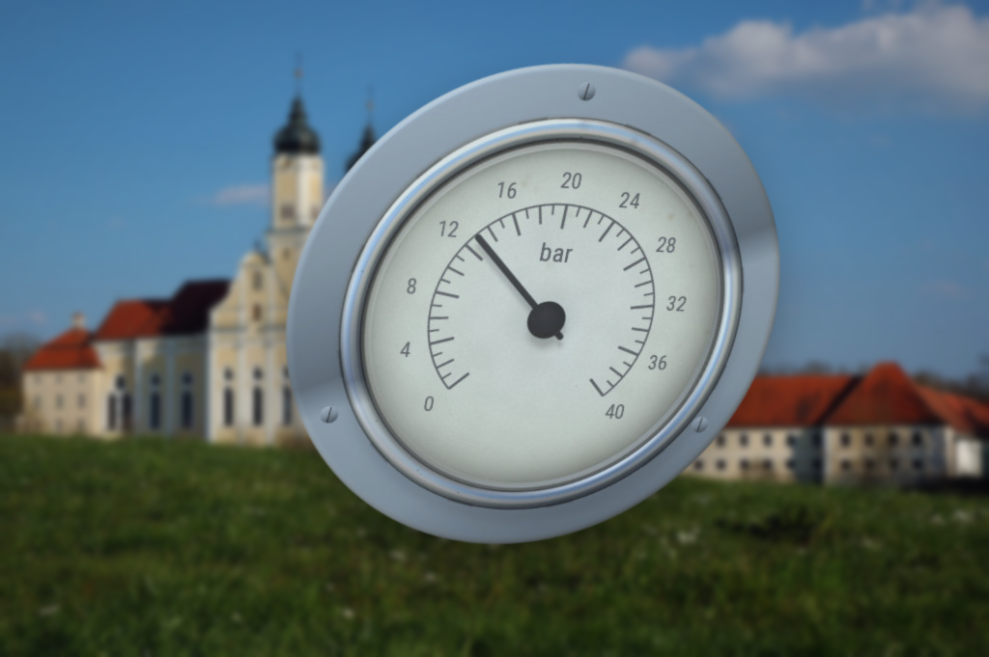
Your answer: **13** bar
